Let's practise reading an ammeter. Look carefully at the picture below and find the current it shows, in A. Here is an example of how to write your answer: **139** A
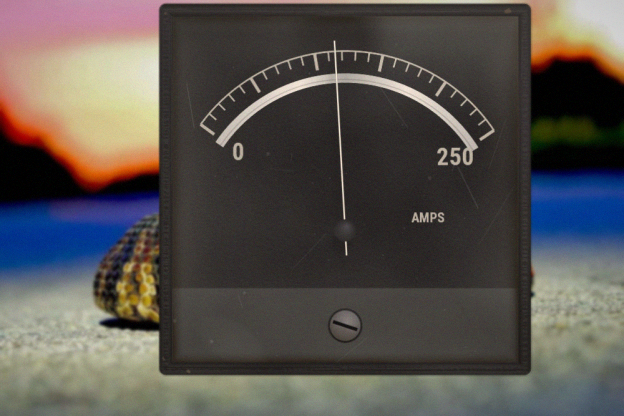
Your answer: **115** A
